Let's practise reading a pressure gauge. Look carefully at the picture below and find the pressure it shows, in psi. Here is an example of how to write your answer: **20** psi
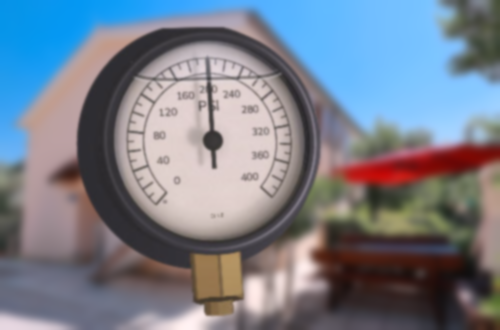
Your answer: **200** psi
